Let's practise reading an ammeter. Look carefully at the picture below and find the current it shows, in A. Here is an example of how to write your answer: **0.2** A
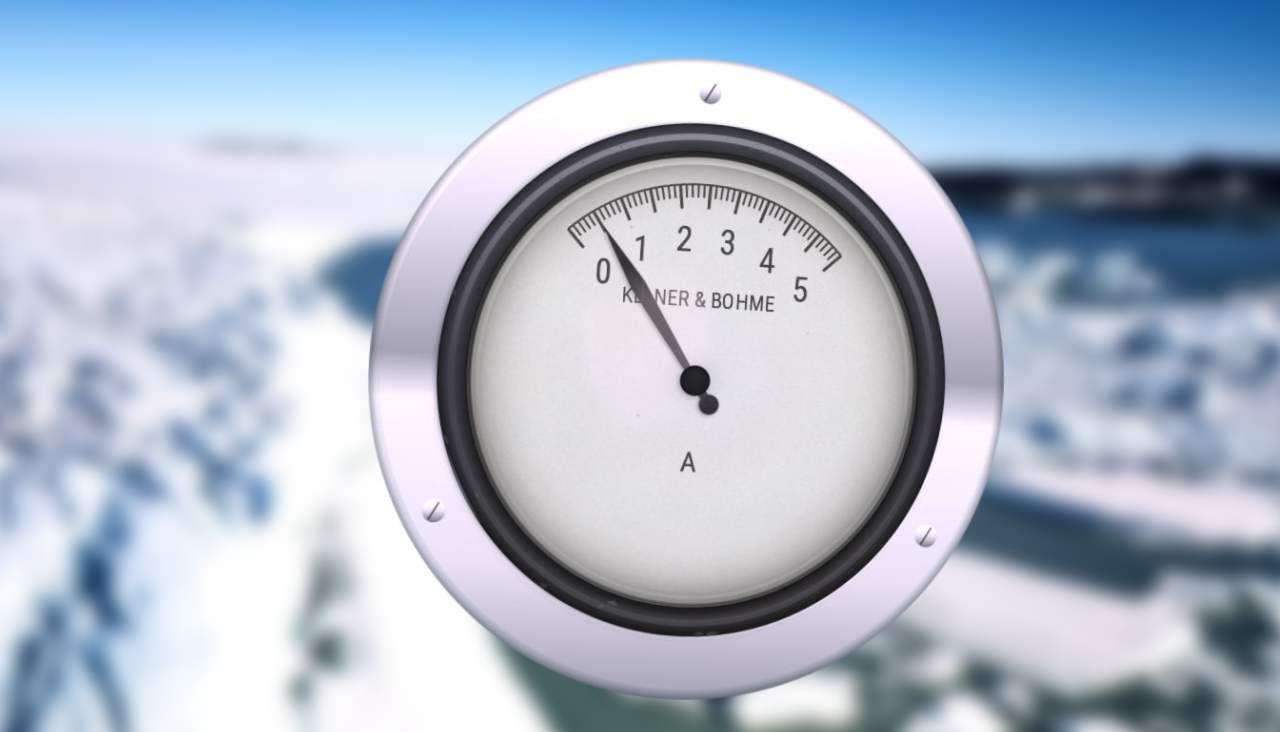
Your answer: **0.5** A
